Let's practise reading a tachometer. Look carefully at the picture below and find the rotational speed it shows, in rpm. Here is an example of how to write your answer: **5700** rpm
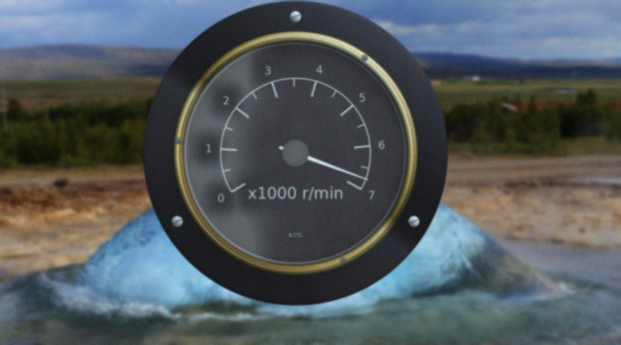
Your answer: **6750** rpm
